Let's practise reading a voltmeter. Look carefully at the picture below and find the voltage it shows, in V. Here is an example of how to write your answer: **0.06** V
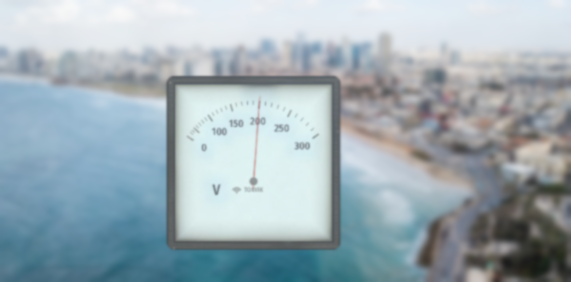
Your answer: **200** V
